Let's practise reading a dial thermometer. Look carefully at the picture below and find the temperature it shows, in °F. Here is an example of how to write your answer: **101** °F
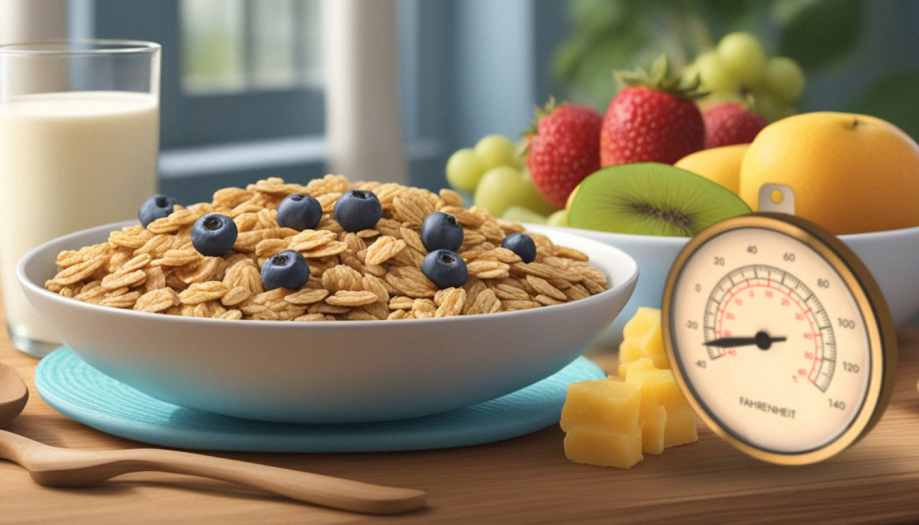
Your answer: **-30** °F
